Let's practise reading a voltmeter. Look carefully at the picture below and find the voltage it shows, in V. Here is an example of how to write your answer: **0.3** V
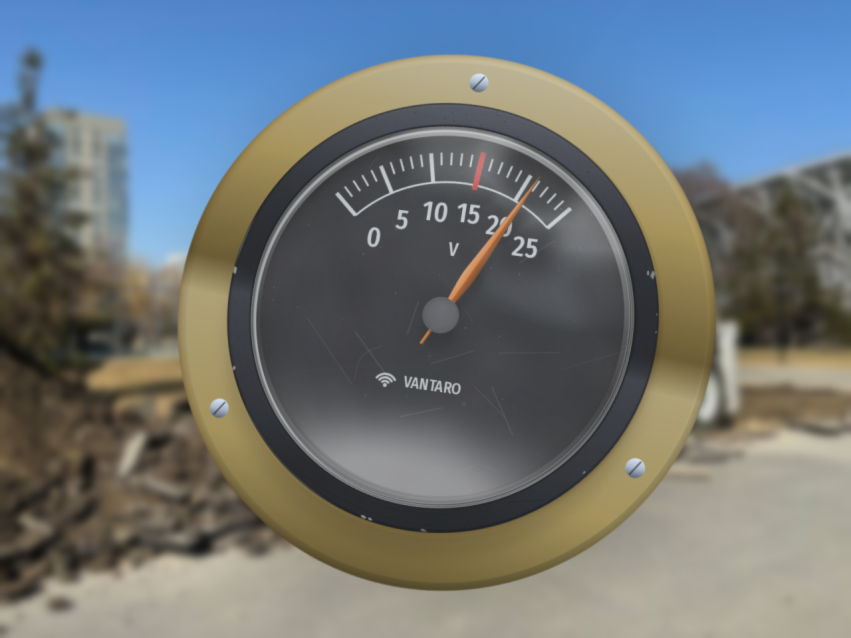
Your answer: **21** V
